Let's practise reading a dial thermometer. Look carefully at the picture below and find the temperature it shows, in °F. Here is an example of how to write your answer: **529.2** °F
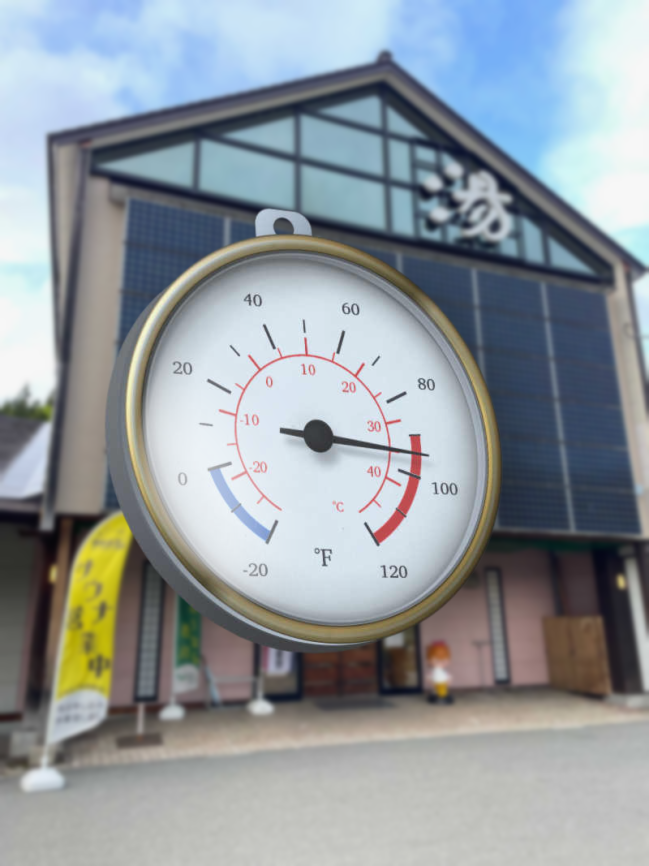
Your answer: **95** °F
